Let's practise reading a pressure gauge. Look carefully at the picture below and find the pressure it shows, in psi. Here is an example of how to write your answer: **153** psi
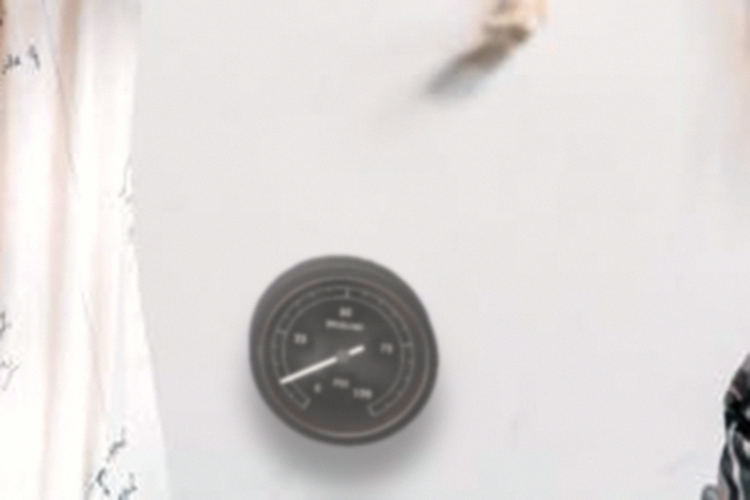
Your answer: **10** psi
